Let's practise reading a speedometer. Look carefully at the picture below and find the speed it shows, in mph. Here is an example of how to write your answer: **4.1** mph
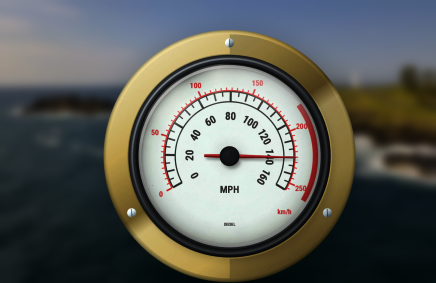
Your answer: **140** mph
